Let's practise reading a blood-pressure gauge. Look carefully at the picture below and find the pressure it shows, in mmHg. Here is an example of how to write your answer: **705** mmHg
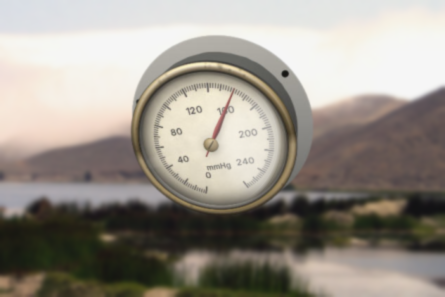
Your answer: **160** mmHg
